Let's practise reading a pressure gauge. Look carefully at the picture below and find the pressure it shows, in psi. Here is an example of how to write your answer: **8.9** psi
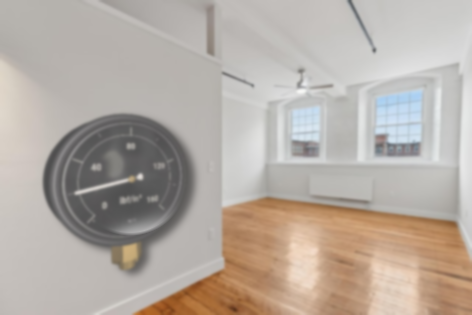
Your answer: **20** psi
